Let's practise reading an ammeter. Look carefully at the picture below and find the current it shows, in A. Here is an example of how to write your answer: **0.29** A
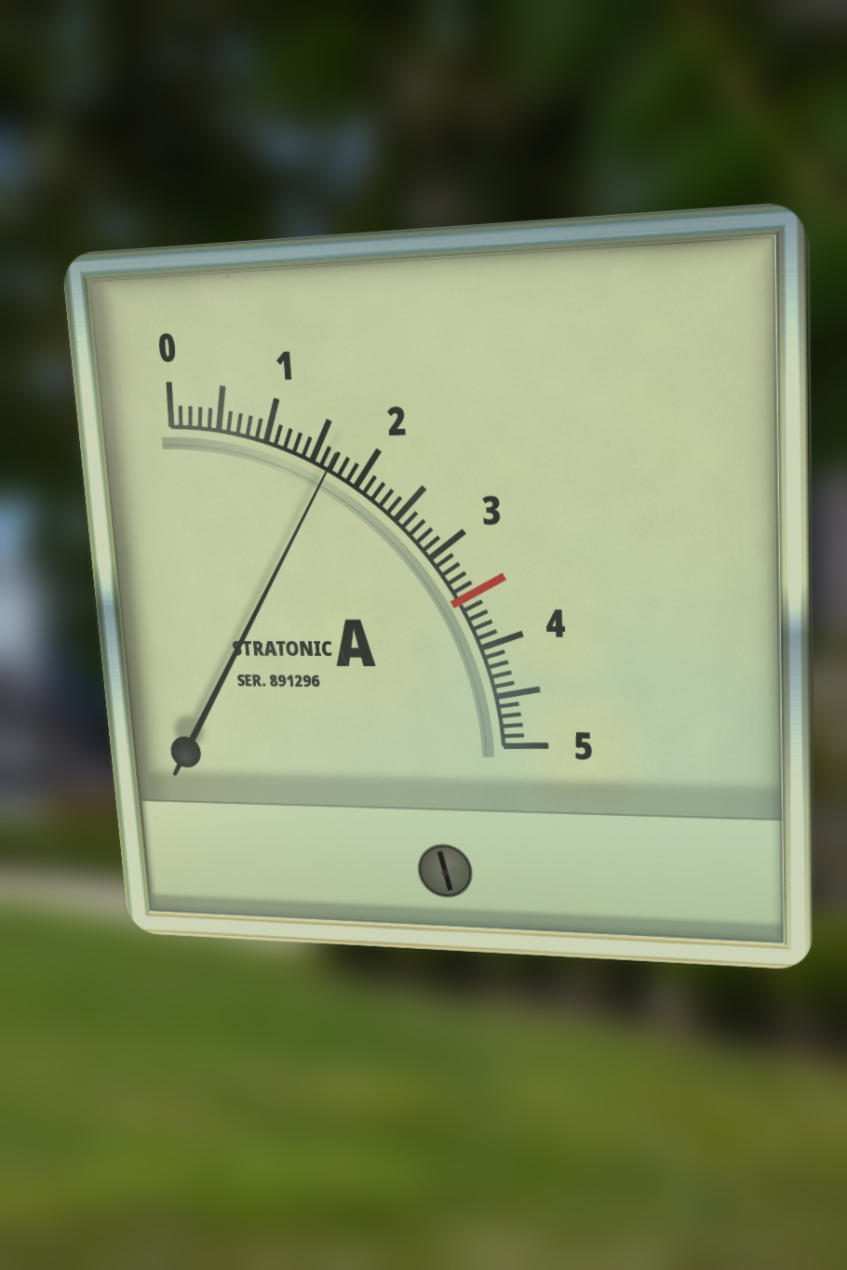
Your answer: **1.7** A
